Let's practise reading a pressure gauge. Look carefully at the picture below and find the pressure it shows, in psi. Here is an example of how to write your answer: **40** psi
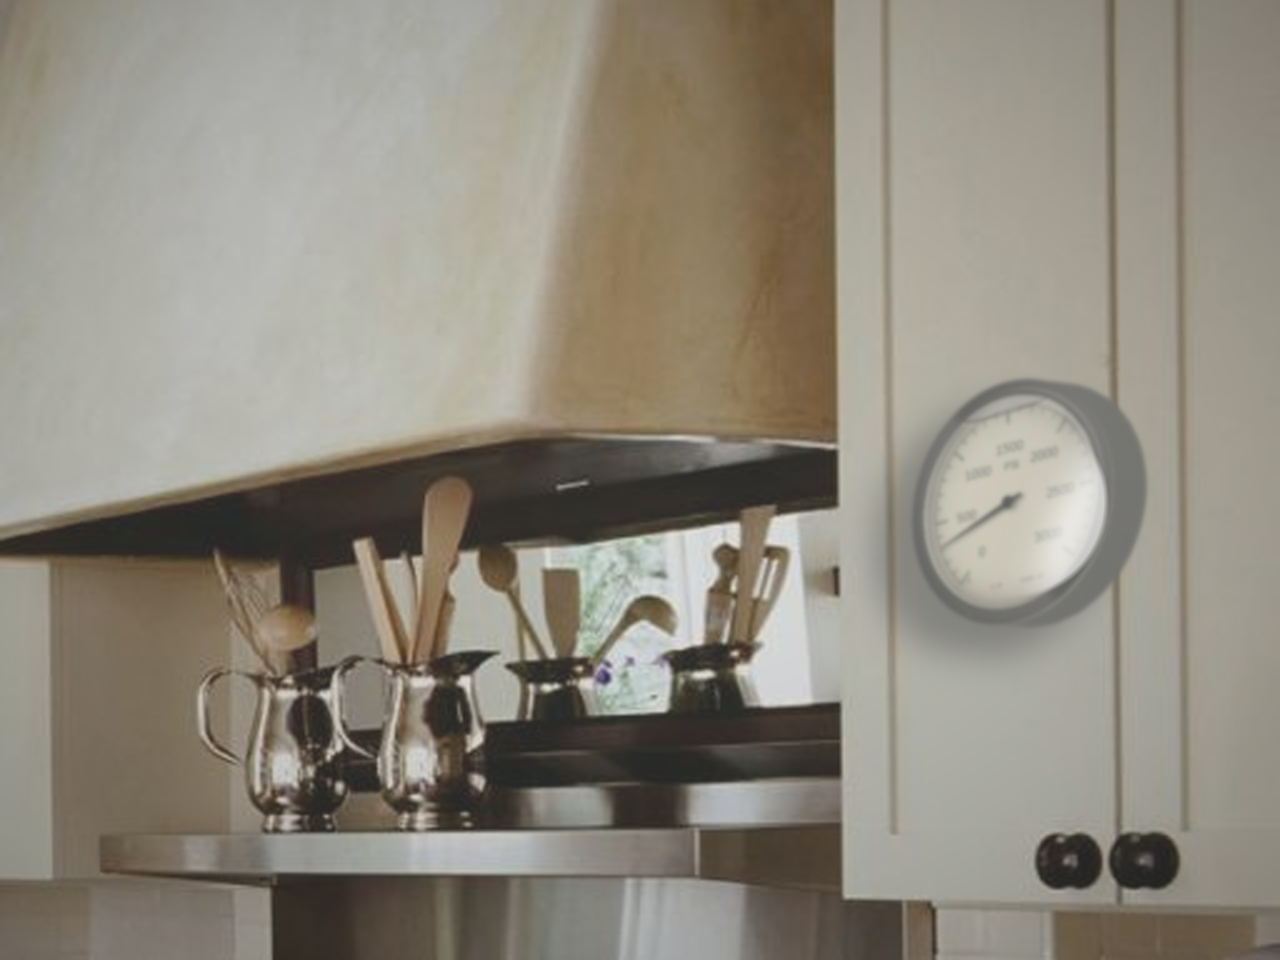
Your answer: **300** psi
